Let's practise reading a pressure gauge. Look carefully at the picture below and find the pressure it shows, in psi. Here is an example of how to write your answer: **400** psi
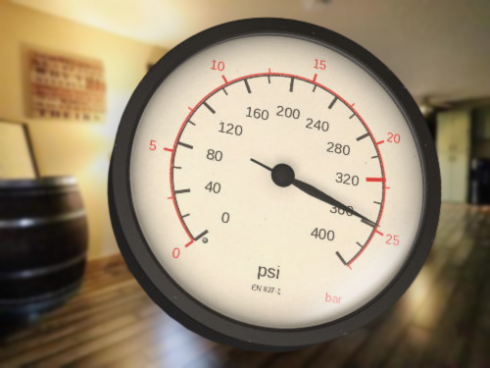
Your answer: **360** psi
